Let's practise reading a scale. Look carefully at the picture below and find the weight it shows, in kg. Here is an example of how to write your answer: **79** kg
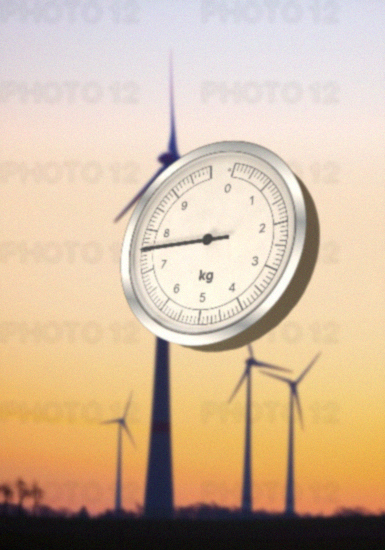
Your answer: **7.5** kg
